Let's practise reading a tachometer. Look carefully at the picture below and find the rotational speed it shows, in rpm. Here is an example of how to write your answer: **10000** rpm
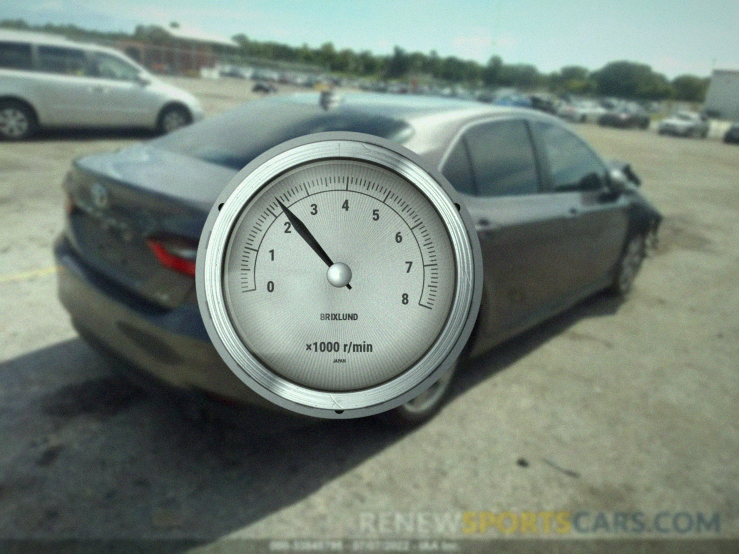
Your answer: **2300** rpm
